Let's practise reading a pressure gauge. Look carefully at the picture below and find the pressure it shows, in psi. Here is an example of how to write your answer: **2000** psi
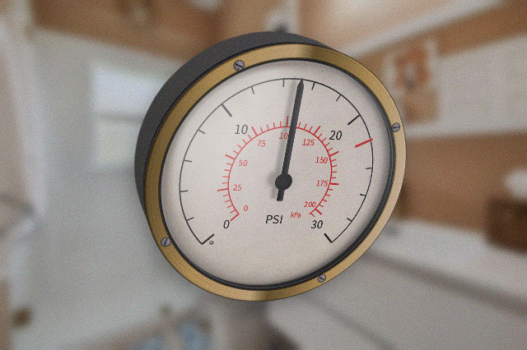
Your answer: **15** psi
